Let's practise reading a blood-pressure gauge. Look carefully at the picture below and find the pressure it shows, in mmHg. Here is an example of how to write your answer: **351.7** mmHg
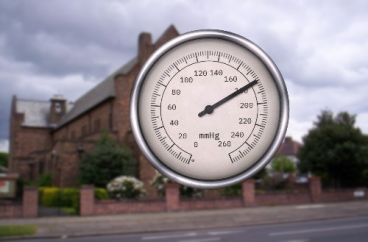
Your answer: **180** mmHg
